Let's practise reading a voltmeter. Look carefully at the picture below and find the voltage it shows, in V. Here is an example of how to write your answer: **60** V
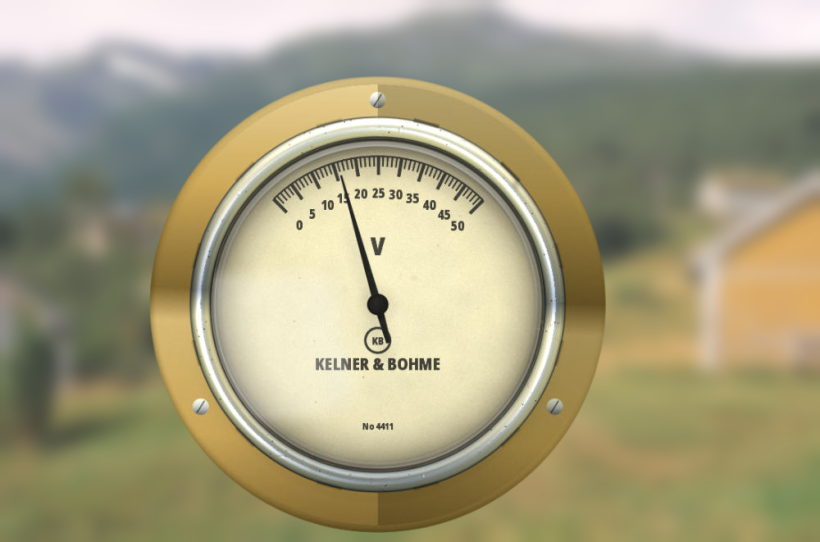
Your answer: **16** V
